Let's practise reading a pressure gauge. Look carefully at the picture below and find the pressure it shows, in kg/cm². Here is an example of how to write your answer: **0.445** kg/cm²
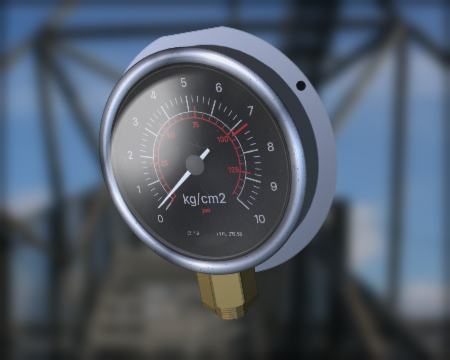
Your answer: **0.2** kg/cm²
